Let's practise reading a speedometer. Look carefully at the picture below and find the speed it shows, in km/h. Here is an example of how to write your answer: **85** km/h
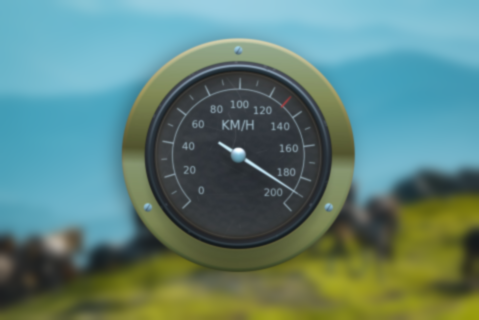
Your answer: **190** km/h
